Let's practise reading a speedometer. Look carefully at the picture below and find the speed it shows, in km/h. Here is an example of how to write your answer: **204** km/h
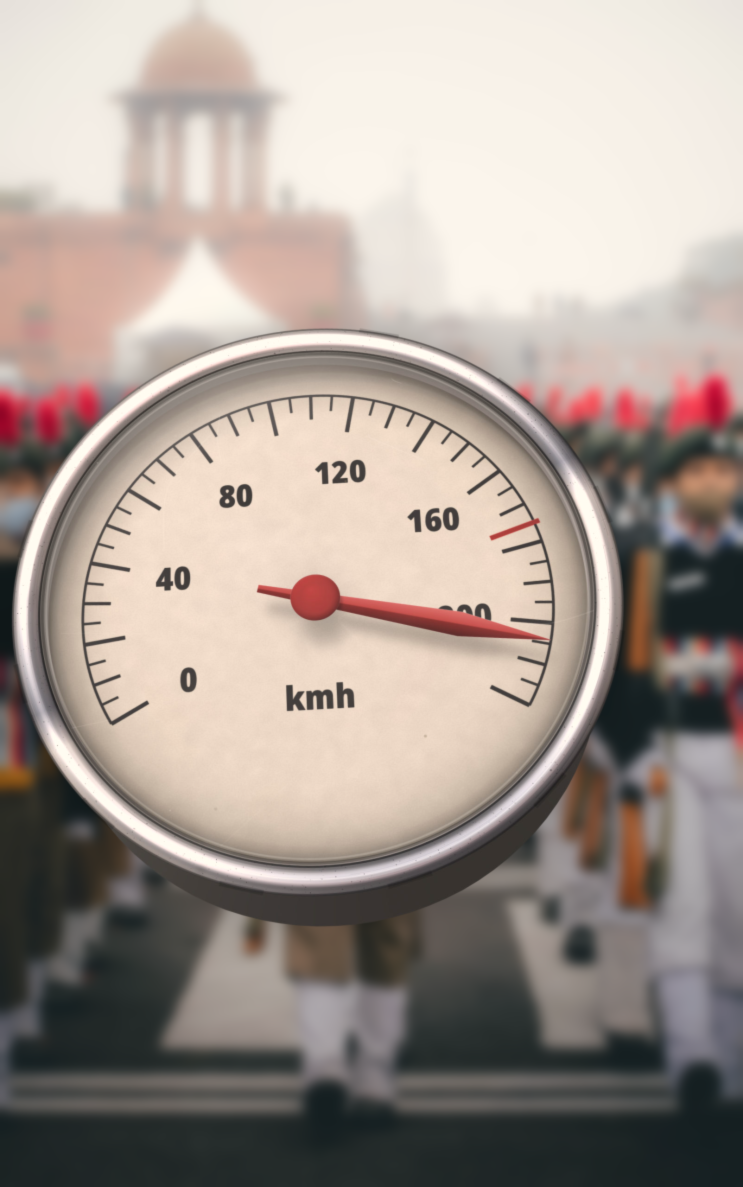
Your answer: **205** km/h
